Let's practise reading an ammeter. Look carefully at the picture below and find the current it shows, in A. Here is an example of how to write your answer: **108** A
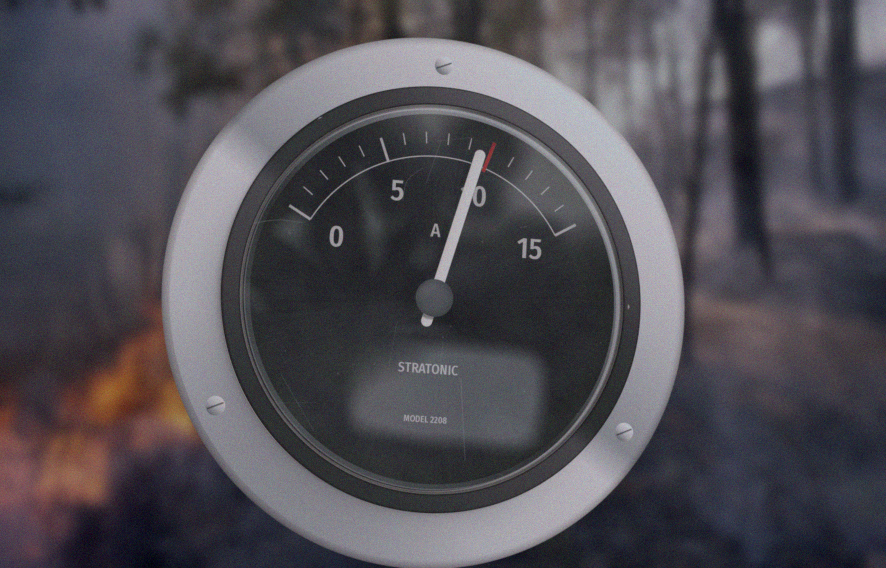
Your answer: **9.5** A
